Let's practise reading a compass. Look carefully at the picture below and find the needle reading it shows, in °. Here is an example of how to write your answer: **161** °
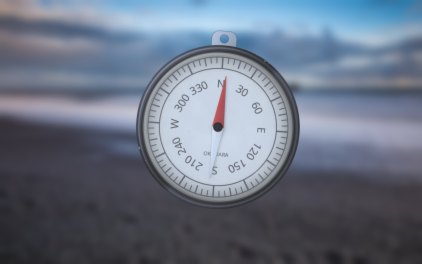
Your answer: **5** °
